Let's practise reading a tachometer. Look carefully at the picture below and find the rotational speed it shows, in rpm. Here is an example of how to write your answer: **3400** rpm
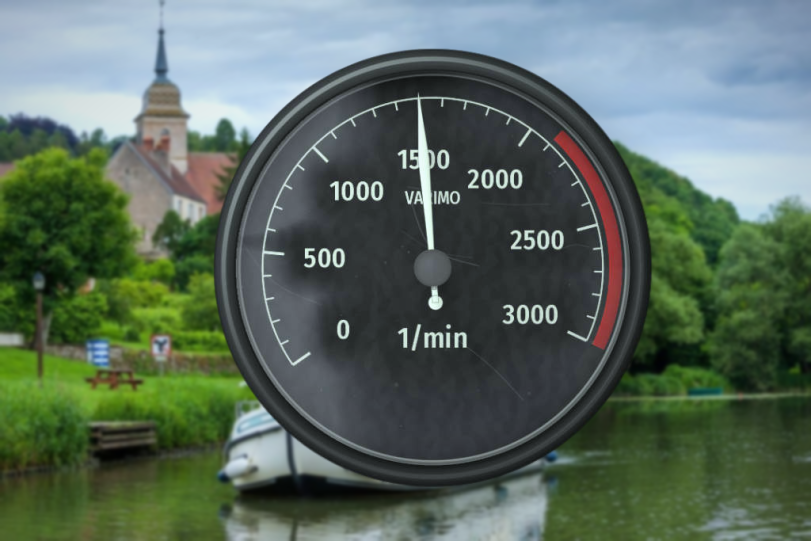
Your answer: **1500** rpm
